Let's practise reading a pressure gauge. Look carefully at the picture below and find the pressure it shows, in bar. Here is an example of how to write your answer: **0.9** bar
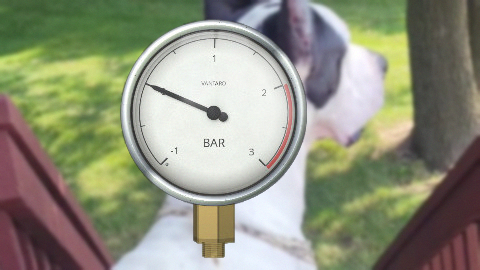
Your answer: **0** bar
